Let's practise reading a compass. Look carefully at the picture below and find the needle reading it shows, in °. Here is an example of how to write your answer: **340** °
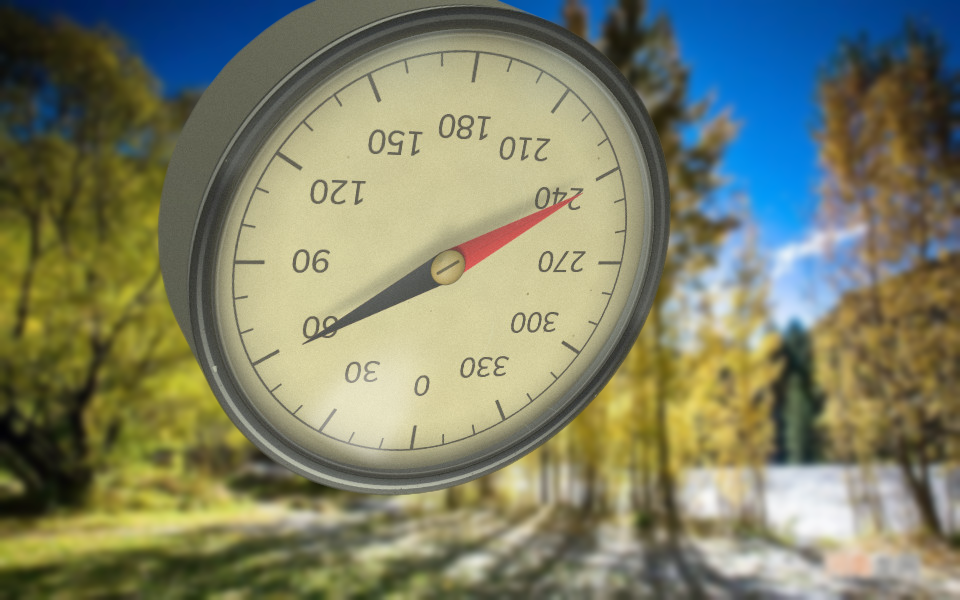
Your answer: **240** °
